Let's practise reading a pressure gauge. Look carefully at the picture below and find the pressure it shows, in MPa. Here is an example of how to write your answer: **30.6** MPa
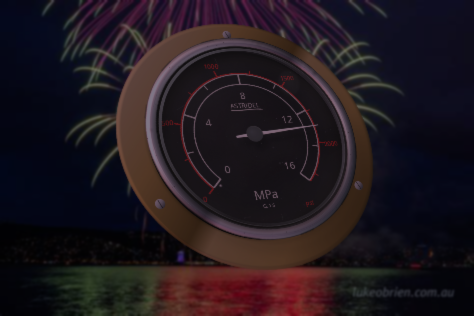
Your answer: **13** MPa
